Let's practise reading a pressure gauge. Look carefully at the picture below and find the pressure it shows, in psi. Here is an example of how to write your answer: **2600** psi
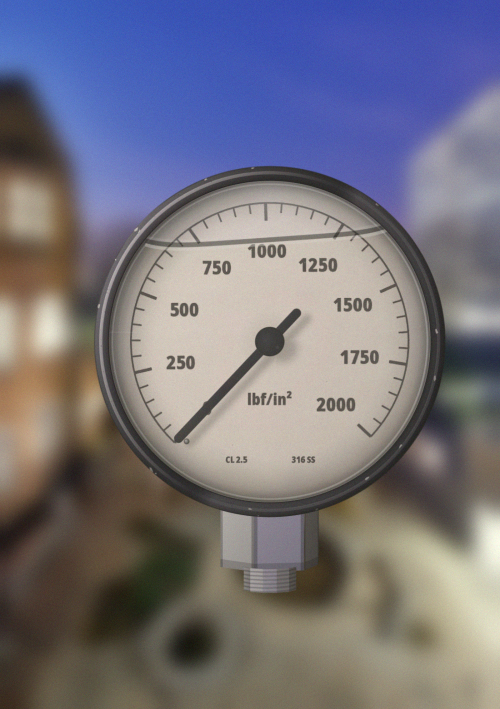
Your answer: **0** psi
